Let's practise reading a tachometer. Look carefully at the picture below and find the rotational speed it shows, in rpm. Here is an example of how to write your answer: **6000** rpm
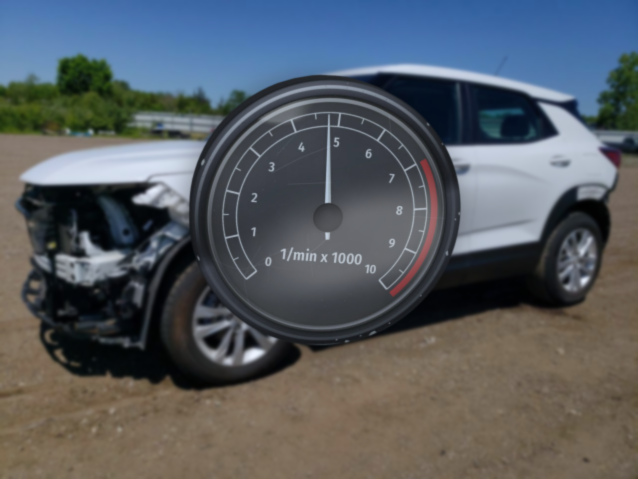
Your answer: **4750** rpm
